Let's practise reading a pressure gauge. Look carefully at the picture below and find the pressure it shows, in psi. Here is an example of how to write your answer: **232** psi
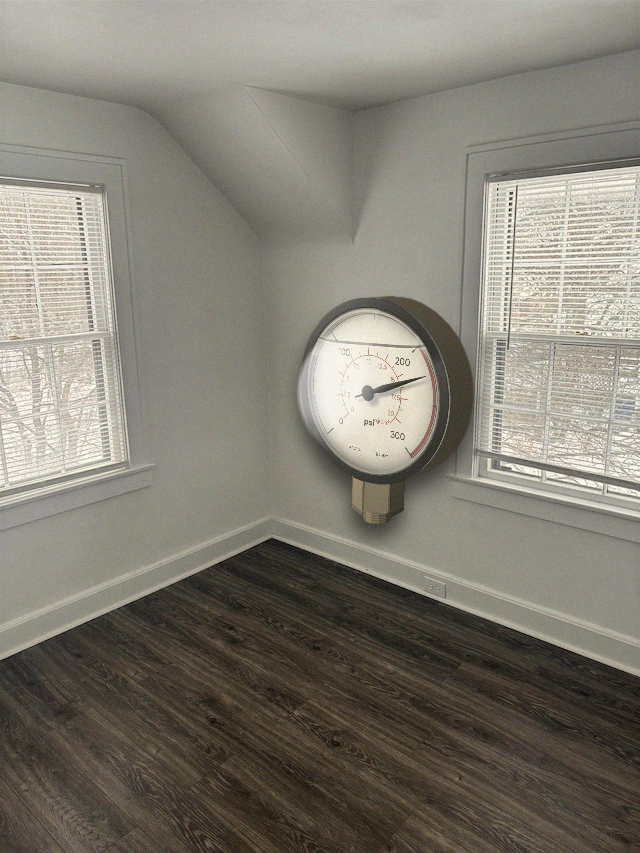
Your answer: **225** psi
